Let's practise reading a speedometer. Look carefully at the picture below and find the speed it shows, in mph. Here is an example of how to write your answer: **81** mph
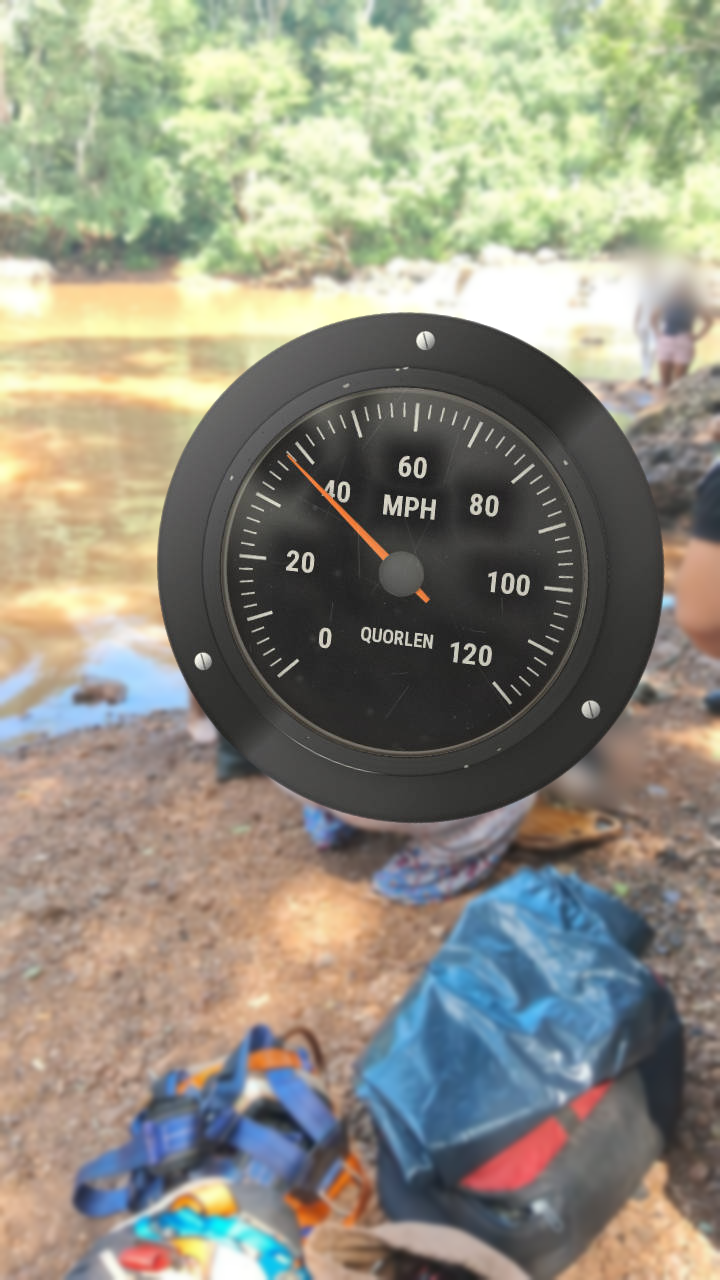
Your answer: **38** mph
